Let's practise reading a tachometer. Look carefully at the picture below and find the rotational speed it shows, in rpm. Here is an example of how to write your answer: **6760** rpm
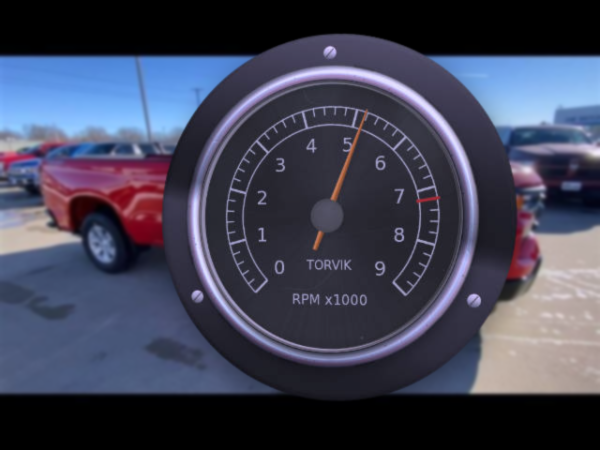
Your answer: **5200** rpm
